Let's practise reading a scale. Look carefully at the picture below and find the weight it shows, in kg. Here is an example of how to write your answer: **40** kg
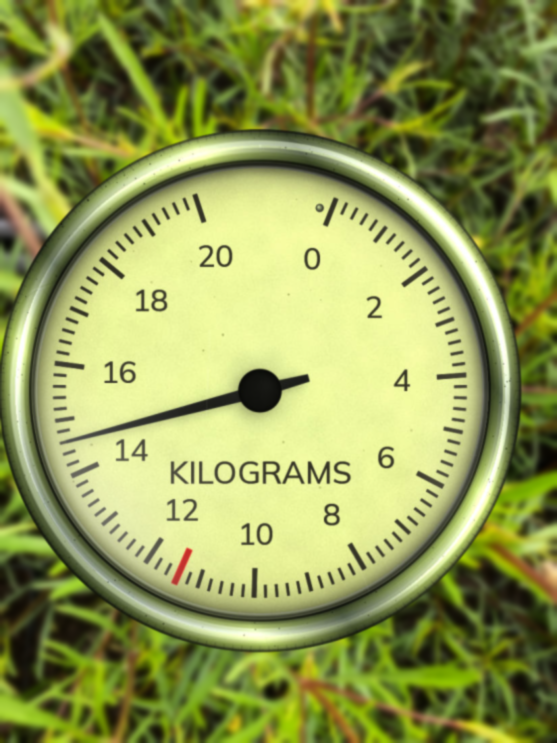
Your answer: **14.6** kg
